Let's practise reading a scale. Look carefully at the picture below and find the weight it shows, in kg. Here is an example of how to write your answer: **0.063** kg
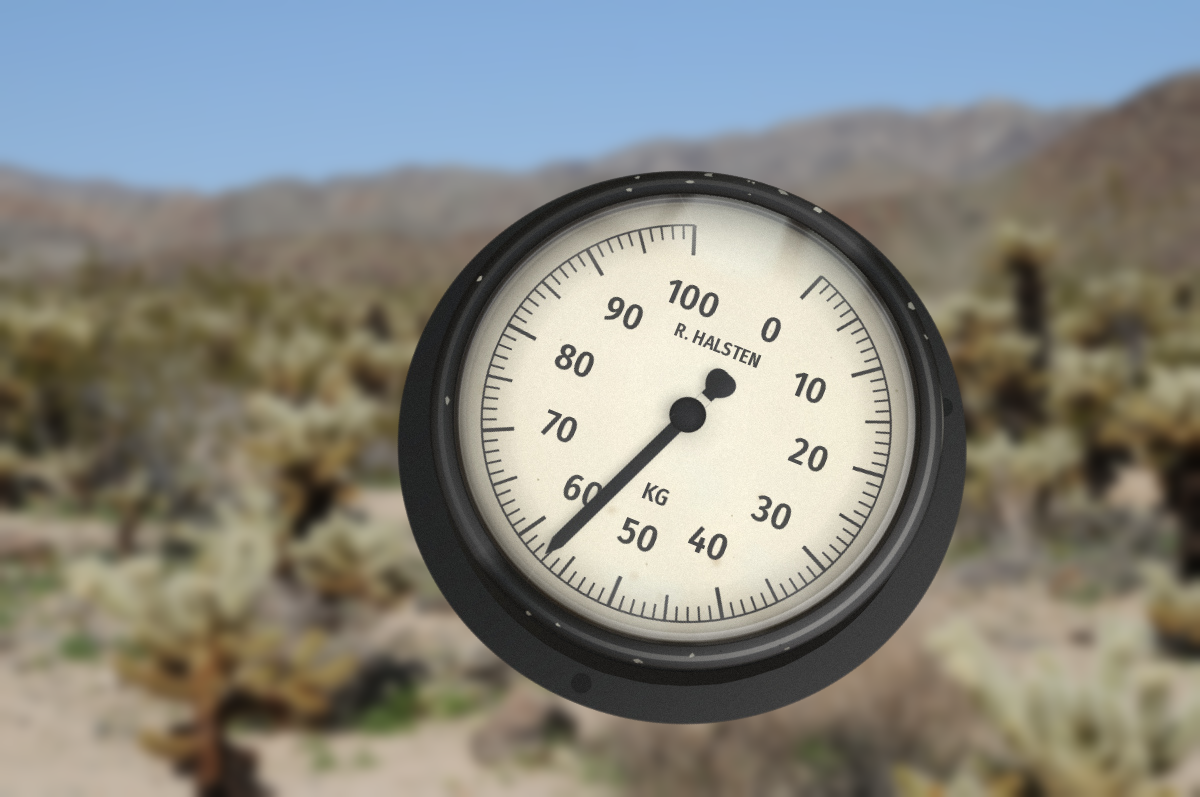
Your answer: **57** kg
